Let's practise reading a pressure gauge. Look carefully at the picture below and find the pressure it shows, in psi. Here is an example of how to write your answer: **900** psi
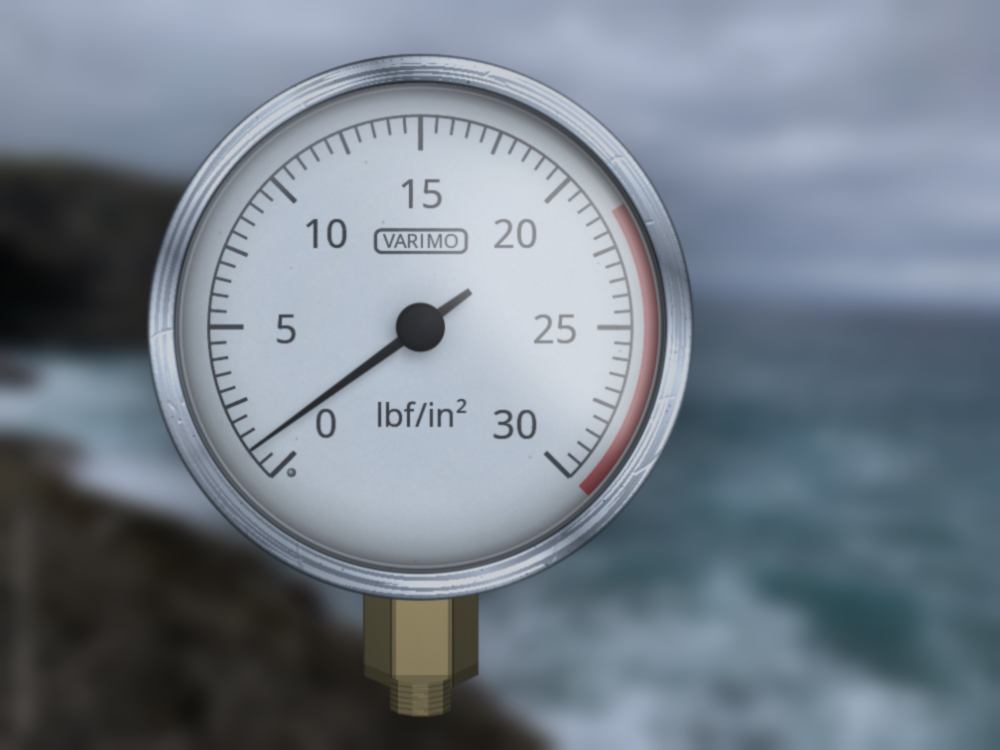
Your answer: **1** psi
